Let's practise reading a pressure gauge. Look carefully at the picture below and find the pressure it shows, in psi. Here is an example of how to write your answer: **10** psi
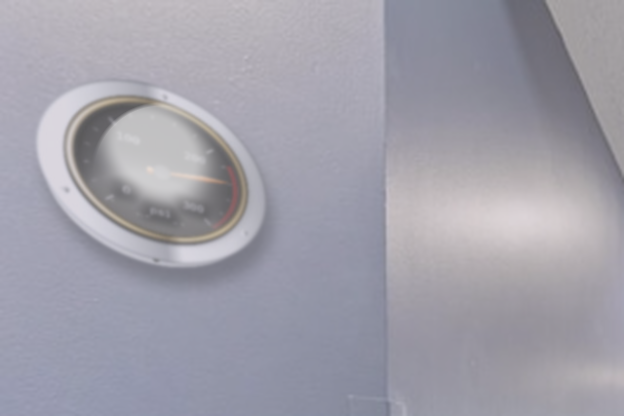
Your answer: **240** psi
